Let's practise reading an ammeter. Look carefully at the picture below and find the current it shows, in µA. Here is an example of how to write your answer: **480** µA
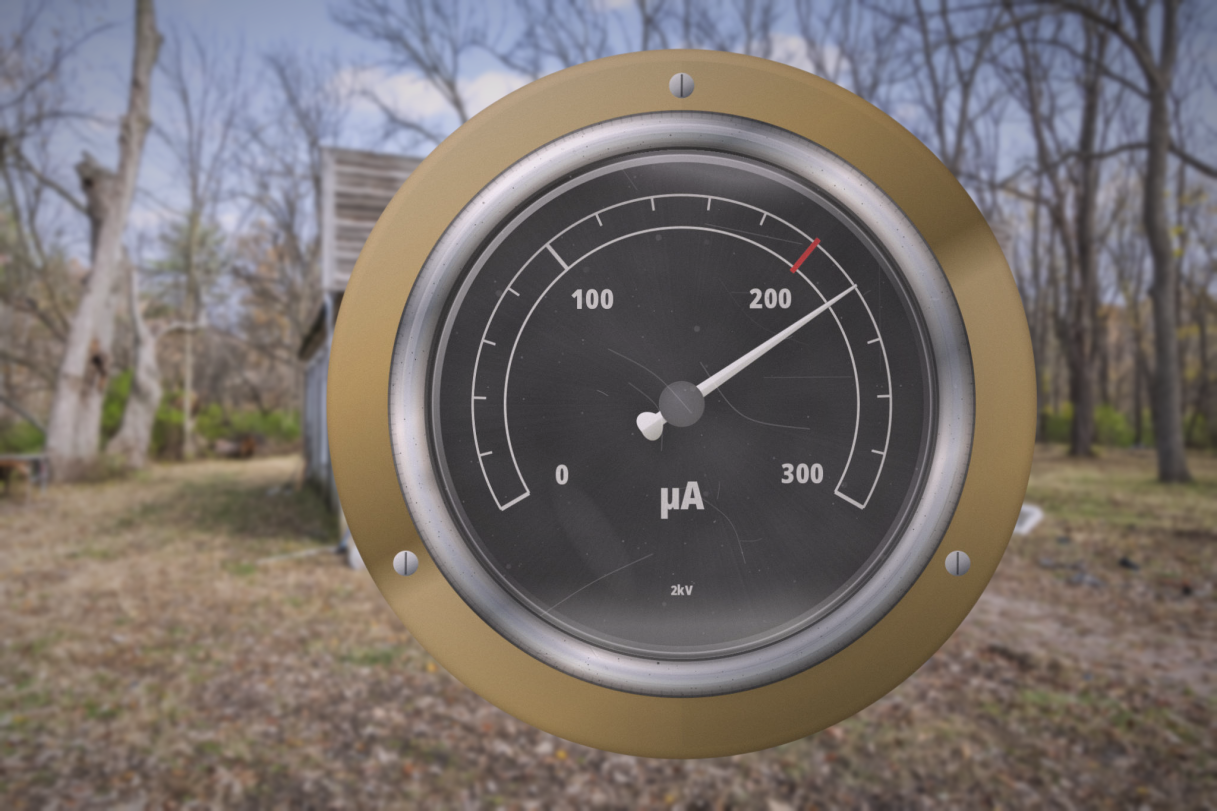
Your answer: **220** µA
